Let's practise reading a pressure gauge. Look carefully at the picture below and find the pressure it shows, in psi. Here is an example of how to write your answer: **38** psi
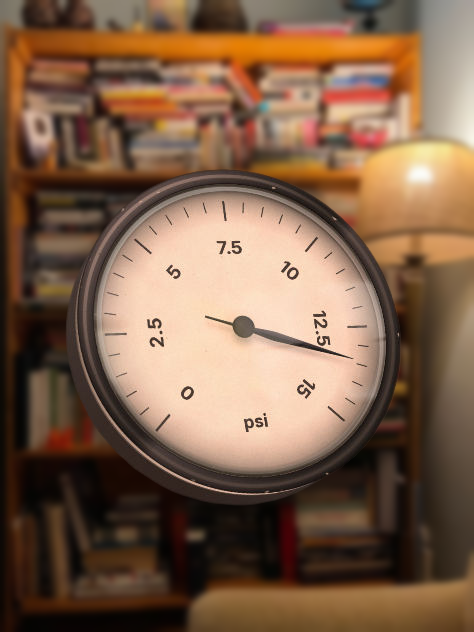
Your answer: **13.5** psi
